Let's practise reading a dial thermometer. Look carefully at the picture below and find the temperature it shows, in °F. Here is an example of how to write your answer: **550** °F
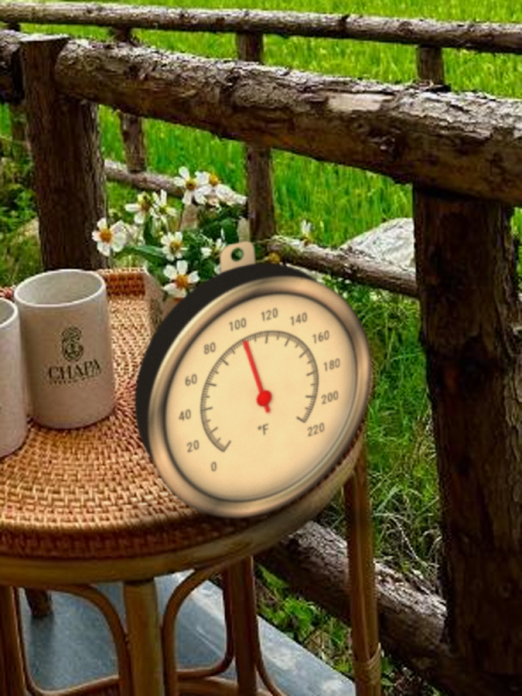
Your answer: **100** °F
